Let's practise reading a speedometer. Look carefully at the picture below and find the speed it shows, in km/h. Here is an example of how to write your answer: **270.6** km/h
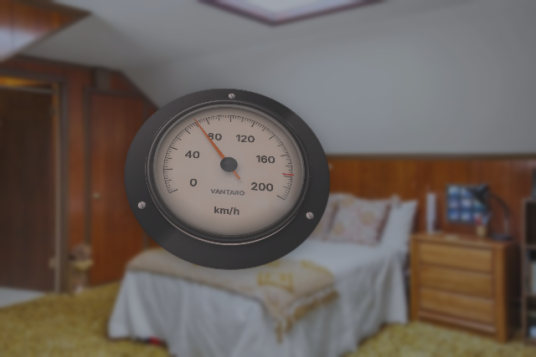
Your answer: **70** km/h
